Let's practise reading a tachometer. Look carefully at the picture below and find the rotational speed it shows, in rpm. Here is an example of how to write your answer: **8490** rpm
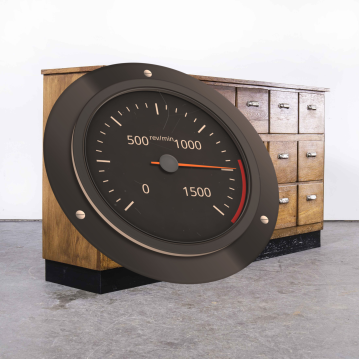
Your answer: **1250** rpm
